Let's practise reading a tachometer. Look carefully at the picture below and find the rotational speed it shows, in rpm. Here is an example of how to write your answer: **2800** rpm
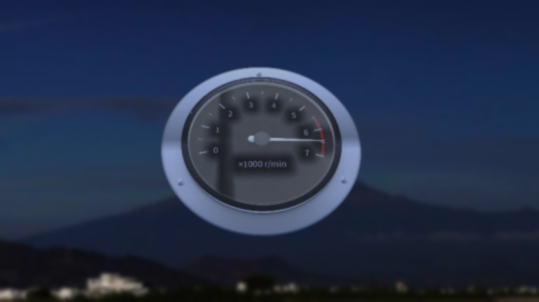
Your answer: **6500** rpm
